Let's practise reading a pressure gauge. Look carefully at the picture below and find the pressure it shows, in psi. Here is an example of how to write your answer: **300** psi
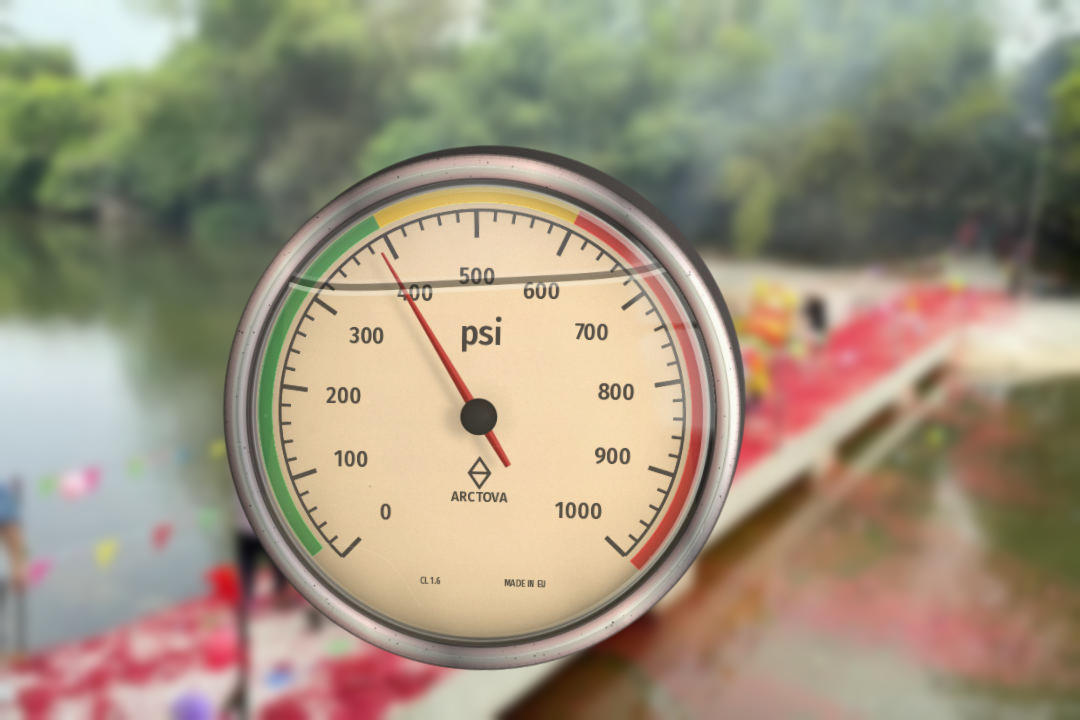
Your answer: **390** psi
